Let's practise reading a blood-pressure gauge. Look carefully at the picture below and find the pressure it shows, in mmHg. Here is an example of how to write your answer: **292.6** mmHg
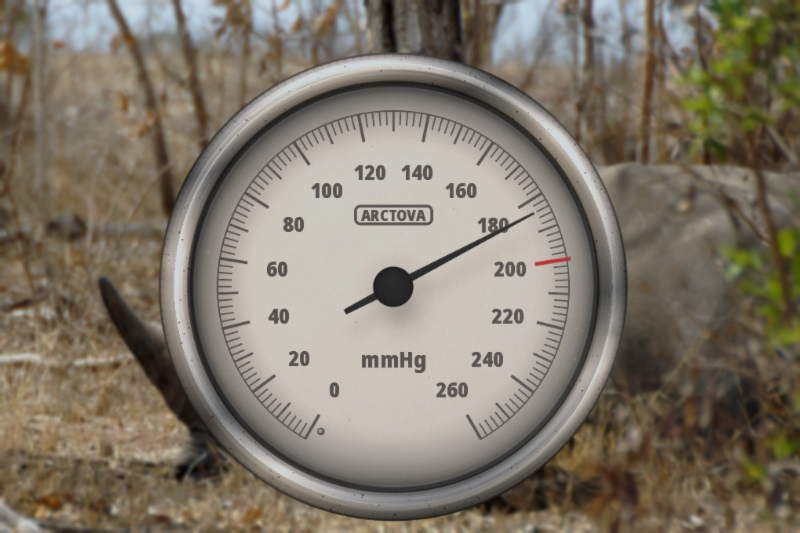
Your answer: **184** mmHg
